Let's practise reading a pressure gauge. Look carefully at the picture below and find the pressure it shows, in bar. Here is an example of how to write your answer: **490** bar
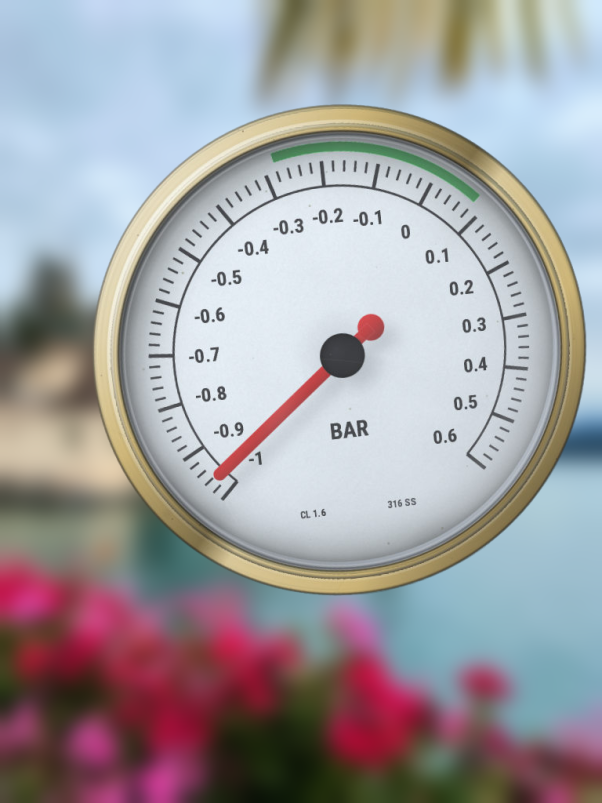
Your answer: **-0.96** bar
